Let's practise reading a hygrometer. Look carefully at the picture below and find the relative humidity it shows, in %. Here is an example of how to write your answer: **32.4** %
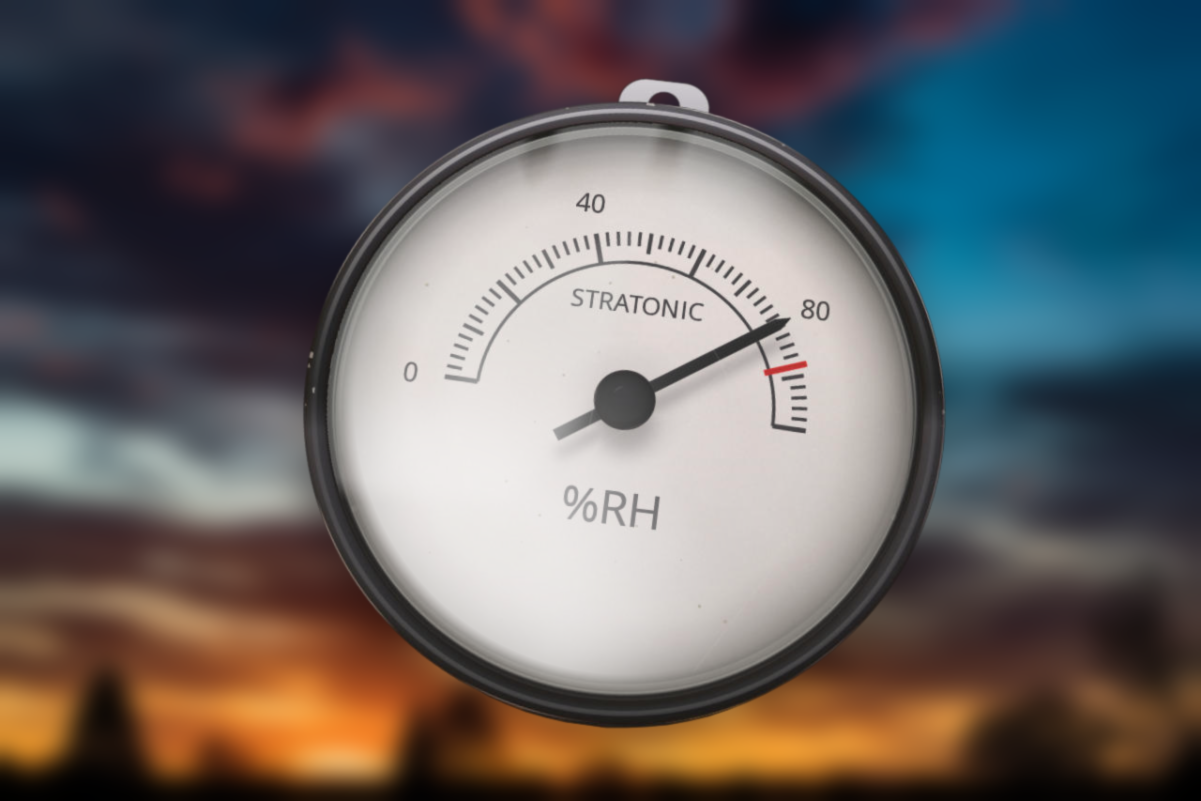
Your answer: **80** %
